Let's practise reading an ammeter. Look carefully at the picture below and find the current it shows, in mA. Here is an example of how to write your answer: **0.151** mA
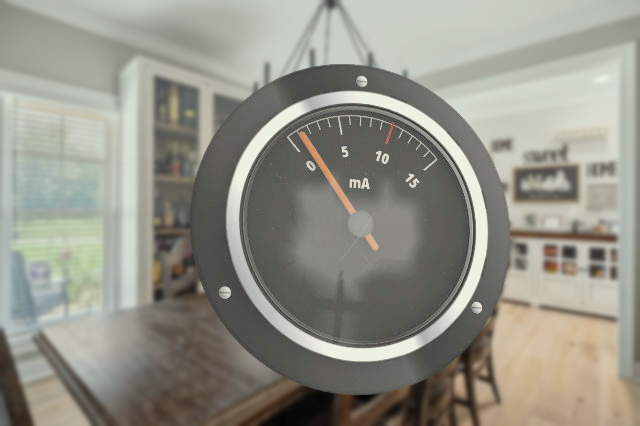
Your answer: **1** mA
